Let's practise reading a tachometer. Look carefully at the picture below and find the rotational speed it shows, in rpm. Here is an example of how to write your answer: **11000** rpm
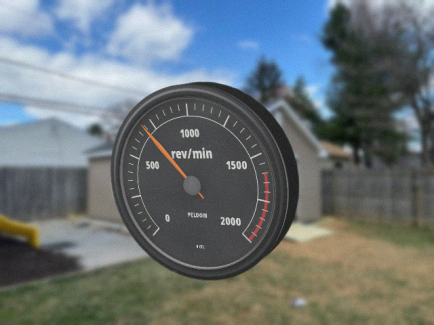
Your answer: **700** rpm
